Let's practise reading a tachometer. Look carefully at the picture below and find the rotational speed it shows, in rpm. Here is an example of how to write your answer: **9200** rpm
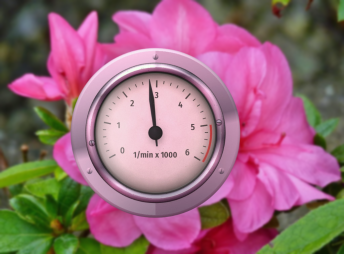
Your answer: **2800** rpm
